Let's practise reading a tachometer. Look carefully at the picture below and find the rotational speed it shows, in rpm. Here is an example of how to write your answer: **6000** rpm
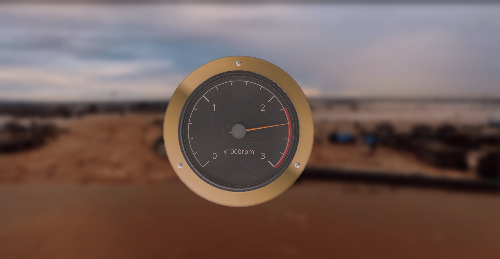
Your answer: **2400** rpm
